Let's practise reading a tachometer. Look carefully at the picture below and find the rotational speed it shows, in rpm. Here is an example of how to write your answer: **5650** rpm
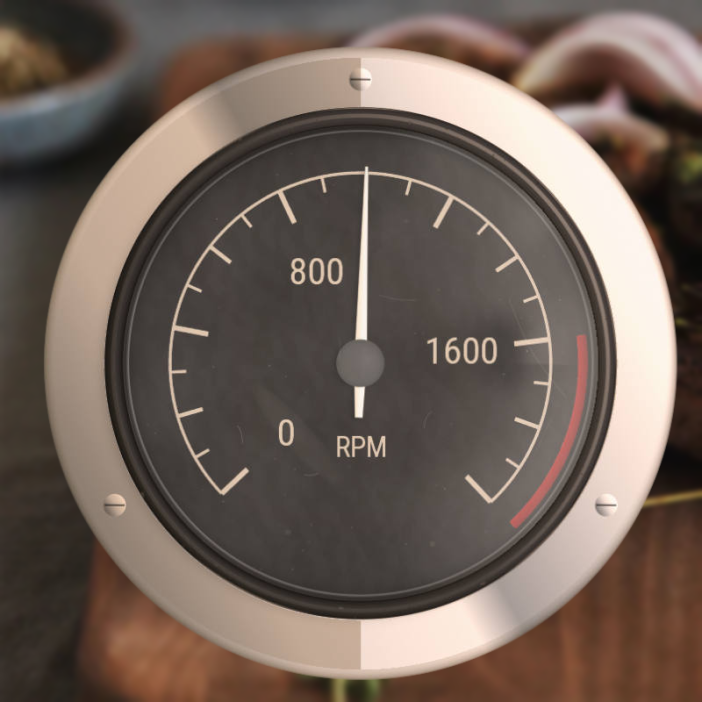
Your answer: **1000** rpm
